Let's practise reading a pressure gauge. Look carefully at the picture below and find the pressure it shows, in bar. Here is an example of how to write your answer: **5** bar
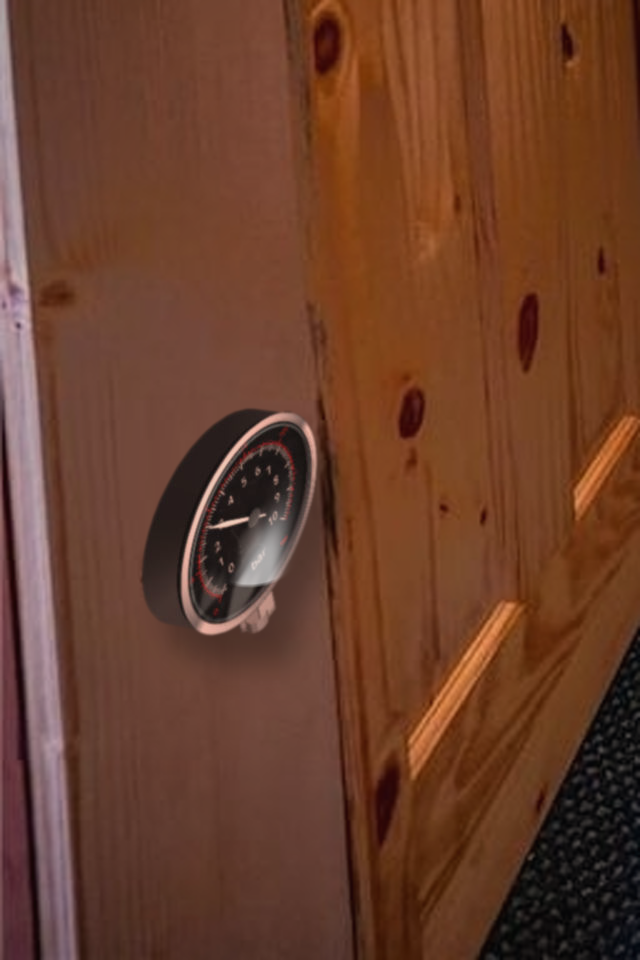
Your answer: **3** bar
